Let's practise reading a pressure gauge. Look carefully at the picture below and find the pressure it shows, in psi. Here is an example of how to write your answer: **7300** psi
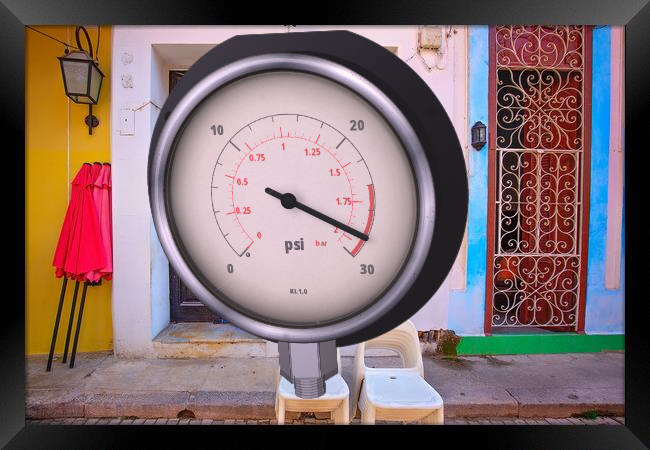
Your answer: **28** psi
